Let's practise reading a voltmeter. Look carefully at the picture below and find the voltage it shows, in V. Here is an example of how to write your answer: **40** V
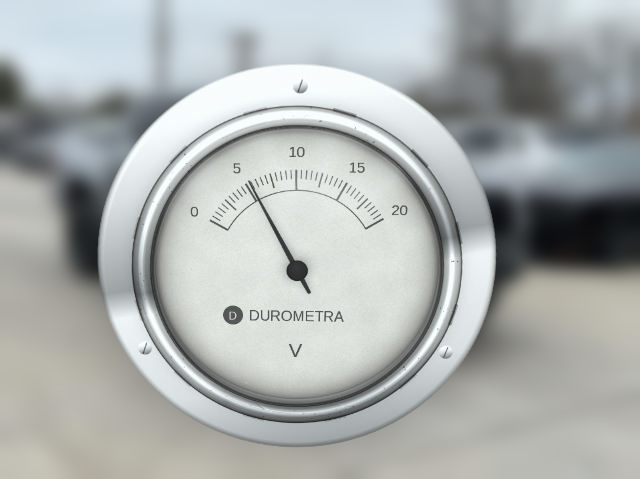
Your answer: **5.5** V
